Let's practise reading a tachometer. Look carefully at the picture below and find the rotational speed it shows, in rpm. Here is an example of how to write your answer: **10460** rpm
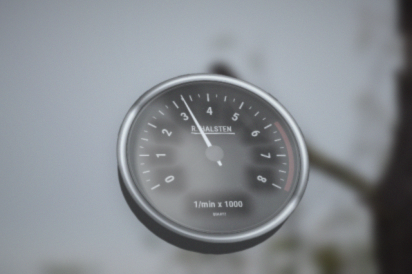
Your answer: **3250** rpm
